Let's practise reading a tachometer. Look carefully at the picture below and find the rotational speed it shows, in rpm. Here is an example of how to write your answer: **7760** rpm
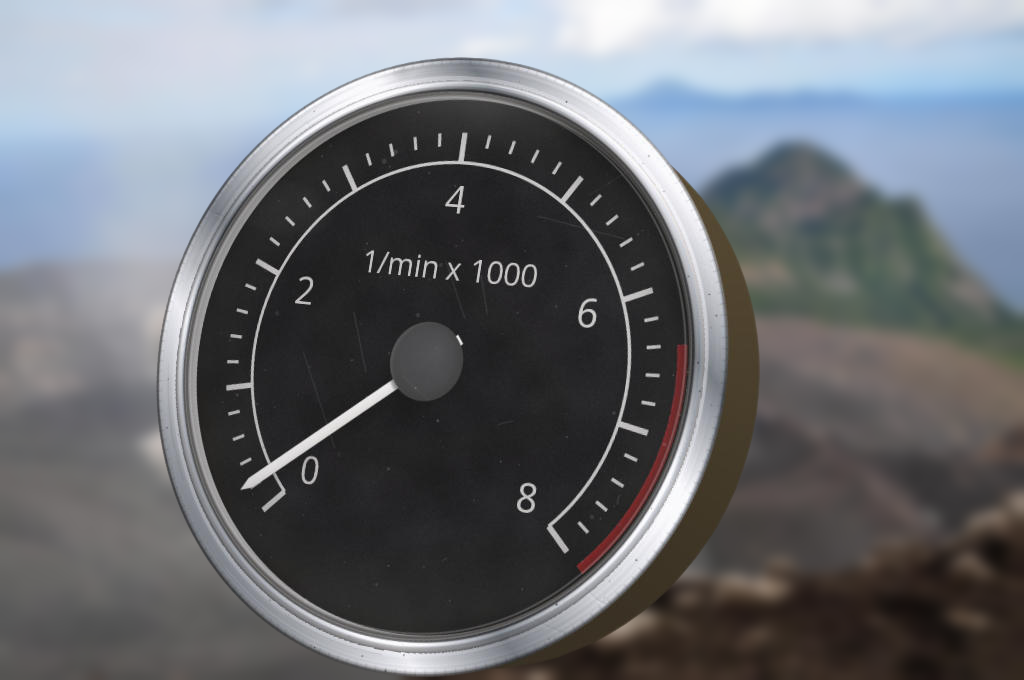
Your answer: **200** rpm
